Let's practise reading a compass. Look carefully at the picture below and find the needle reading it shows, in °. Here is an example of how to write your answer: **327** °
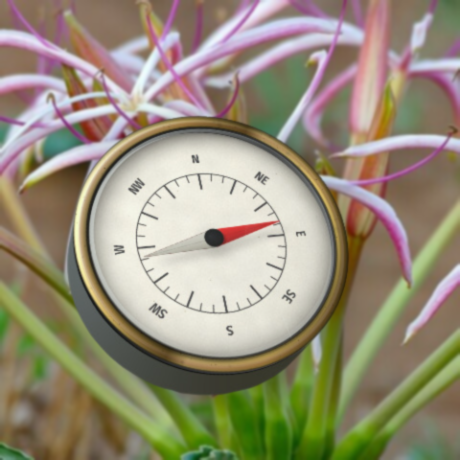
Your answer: **80** °
